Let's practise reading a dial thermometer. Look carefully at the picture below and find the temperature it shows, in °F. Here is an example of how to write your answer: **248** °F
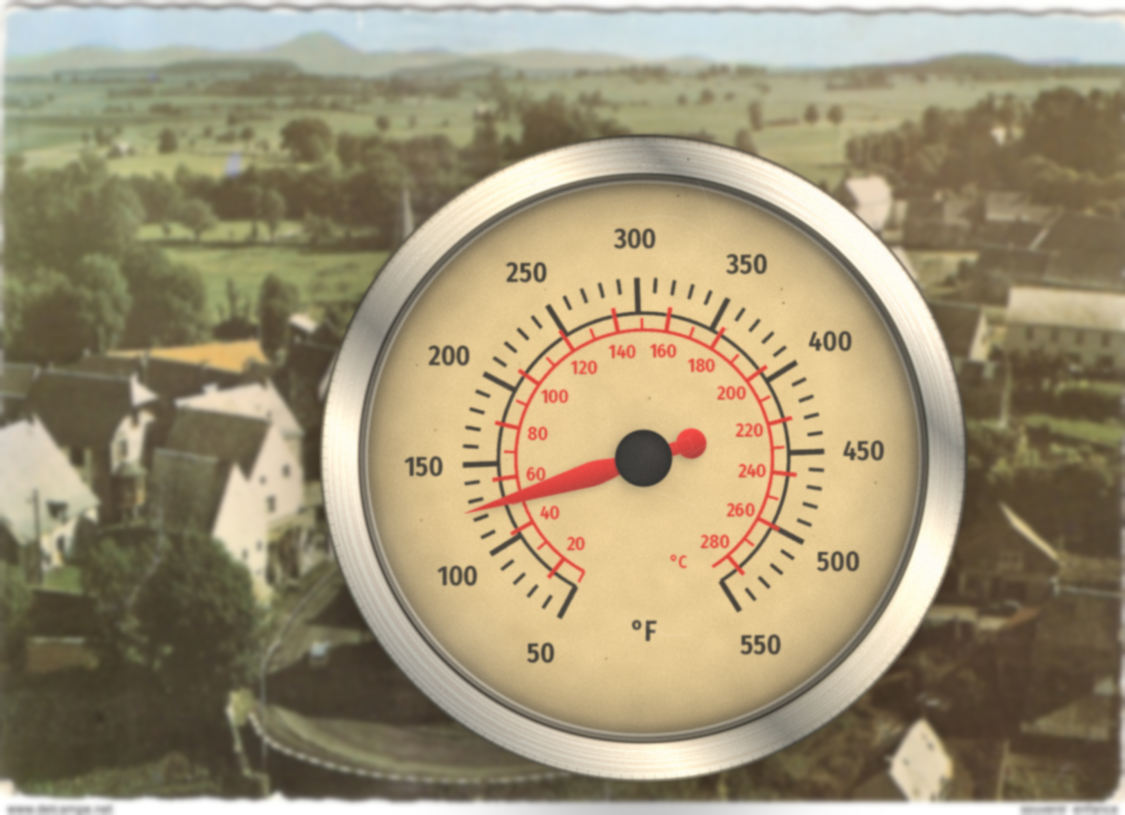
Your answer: **125** °F
